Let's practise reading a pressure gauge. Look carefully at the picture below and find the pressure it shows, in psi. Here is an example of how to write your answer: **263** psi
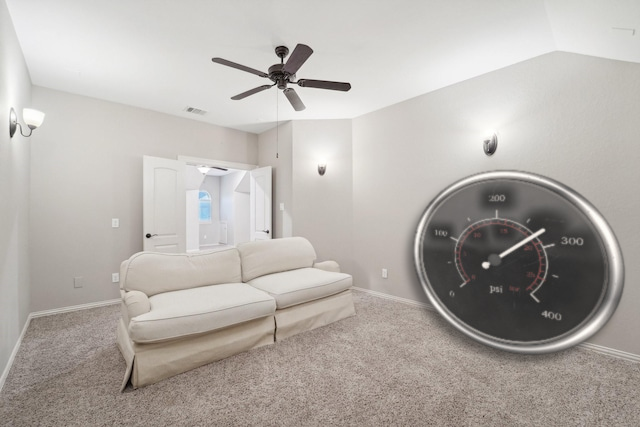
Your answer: **275** psi
